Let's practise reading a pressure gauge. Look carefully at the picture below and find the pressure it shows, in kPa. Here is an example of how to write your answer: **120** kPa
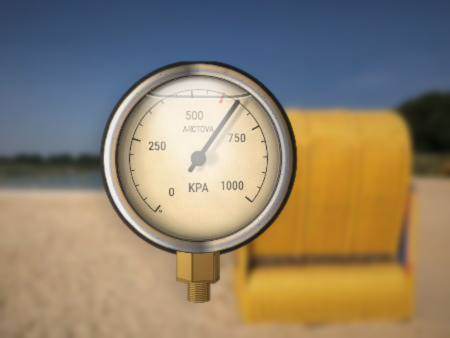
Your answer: **650** kPa
